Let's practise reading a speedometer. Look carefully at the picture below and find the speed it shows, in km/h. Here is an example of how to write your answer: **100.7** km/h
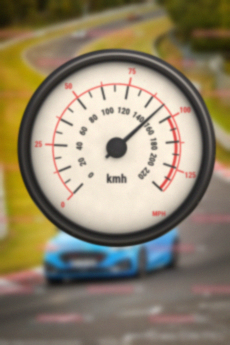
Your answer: **150** km/h
